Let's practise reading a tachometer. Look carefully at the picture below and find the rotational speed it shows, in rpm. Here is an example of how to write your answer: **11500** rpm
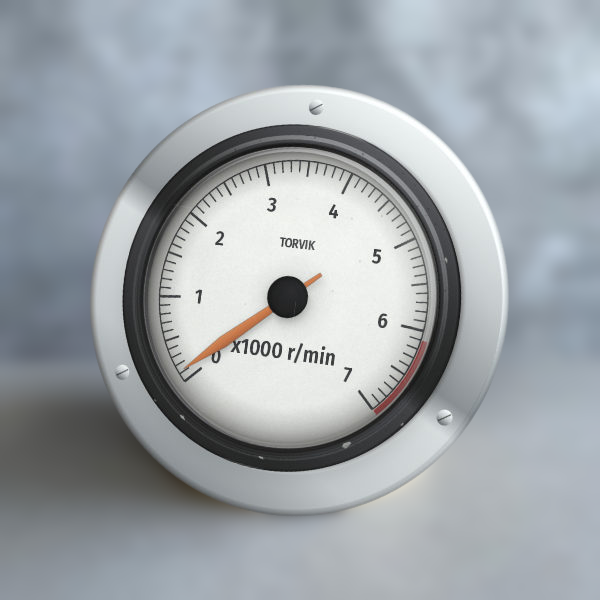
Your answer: **100** rpm
